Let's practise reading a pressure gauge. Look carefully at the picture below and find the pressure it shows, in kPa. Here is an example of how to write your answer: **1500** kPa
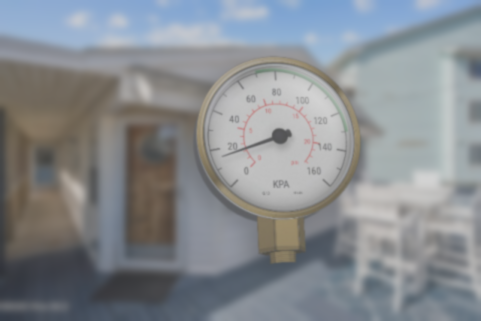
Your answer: **15** kPa
